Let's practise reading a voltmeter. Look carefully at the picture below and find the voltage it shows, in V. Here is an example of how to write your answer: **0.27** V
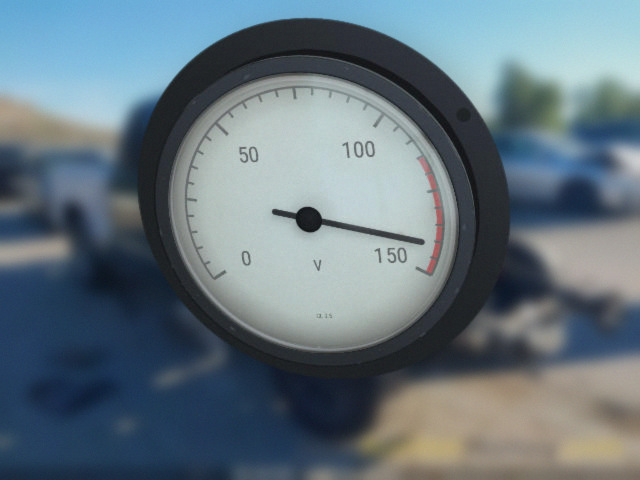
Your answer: **140** V
